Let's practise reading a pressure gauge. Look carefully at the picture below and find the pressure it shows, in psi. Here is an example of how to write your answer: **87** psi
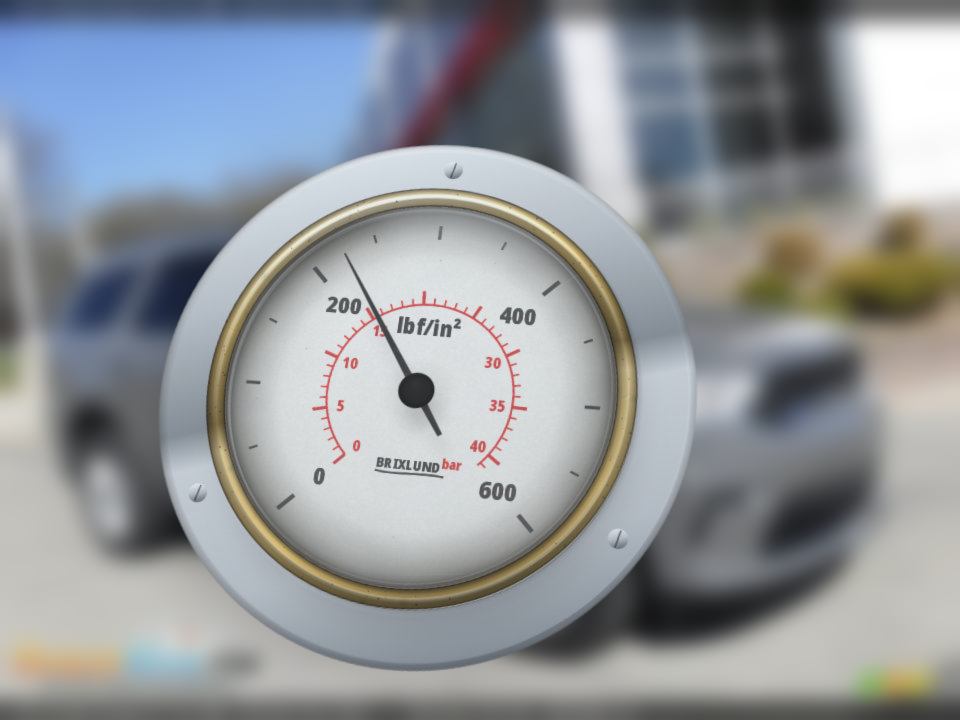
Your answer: **225** psi
